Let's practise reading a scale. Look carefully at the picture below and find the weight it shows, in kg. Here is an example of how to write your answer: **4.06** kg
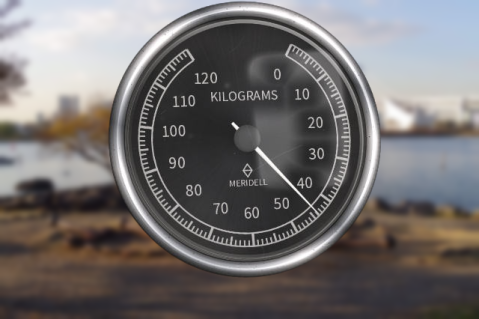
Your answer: **44** kg
